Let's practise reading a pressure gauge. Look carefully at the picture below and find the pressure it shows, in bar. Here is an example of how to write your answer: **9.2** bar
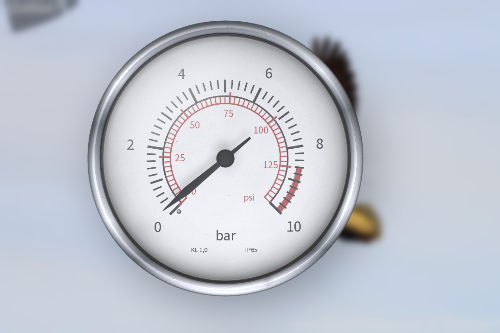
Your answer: **0.2** bar
